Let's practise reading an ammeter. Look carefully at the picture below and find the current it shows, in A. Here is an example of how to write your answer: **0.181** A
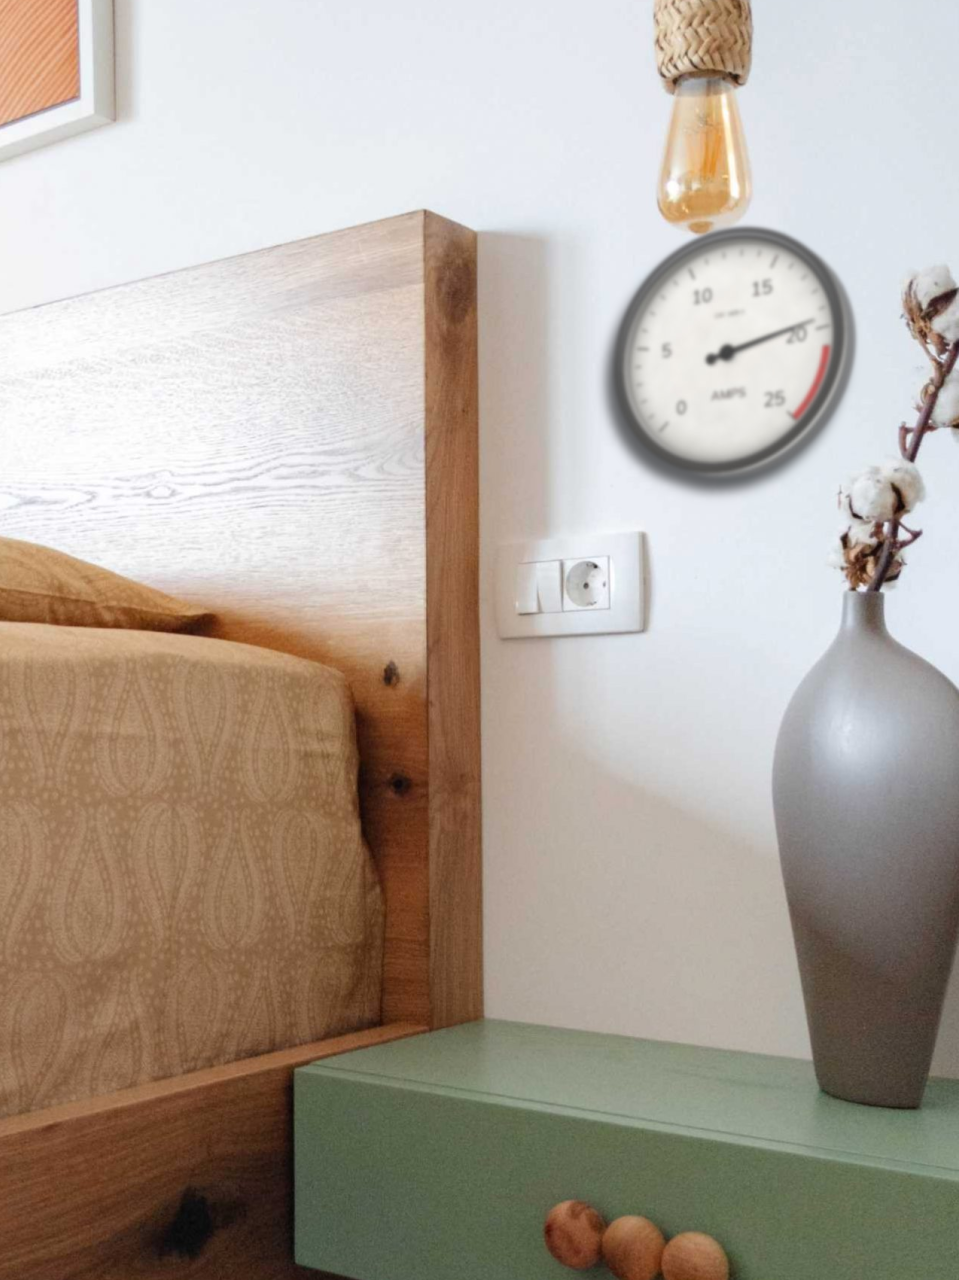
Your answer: **19.5** A
